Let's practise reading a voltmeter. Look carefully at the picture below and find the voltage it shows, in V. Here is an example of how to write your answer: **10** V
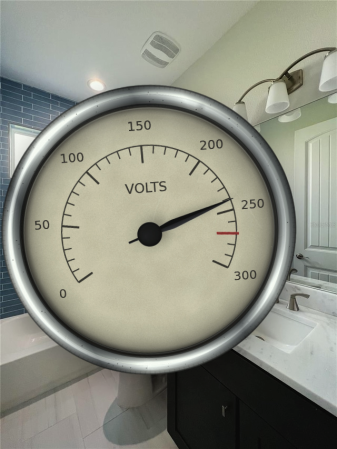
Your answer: **240** V
